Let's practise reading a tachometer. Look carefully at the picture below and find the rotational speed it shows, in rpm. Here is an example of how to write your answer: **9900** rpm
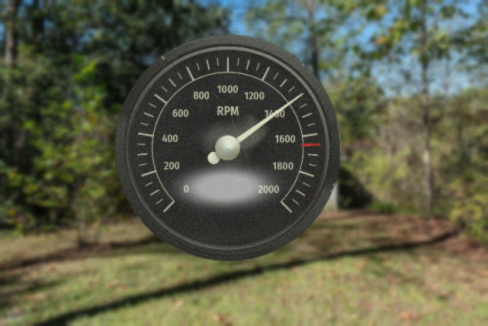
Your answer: **1400** rpm
